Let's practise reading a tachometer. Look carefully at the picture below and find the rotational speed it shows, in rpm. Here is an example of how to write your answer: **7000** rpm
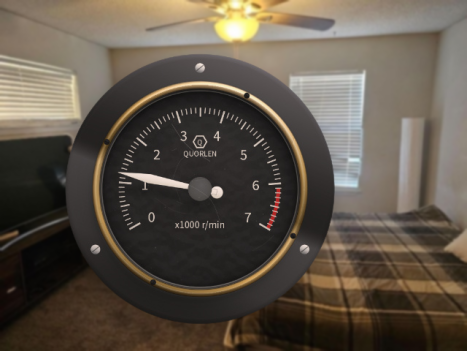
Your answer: **1200** rpm
